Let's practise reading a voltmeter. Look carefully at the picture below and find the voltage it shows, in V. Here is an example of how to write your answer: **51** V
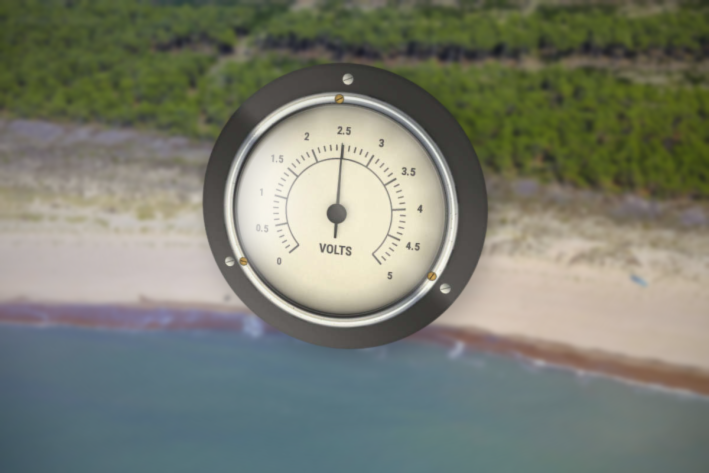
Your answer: **2.5** V
